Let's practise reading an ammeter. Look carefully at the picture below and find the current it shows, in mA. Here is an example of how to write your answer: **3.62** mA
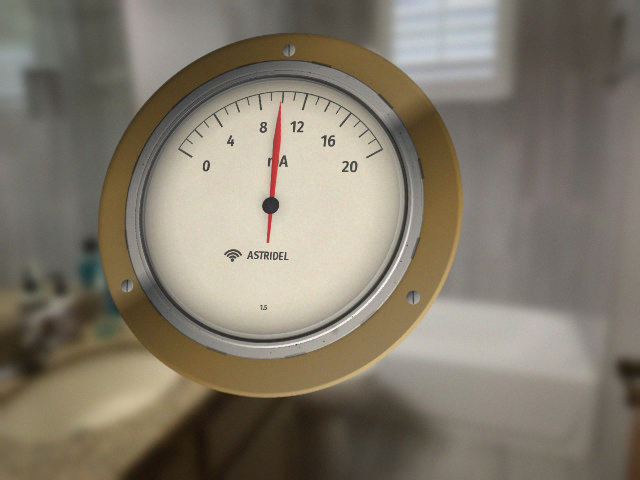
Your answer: **10** mA
